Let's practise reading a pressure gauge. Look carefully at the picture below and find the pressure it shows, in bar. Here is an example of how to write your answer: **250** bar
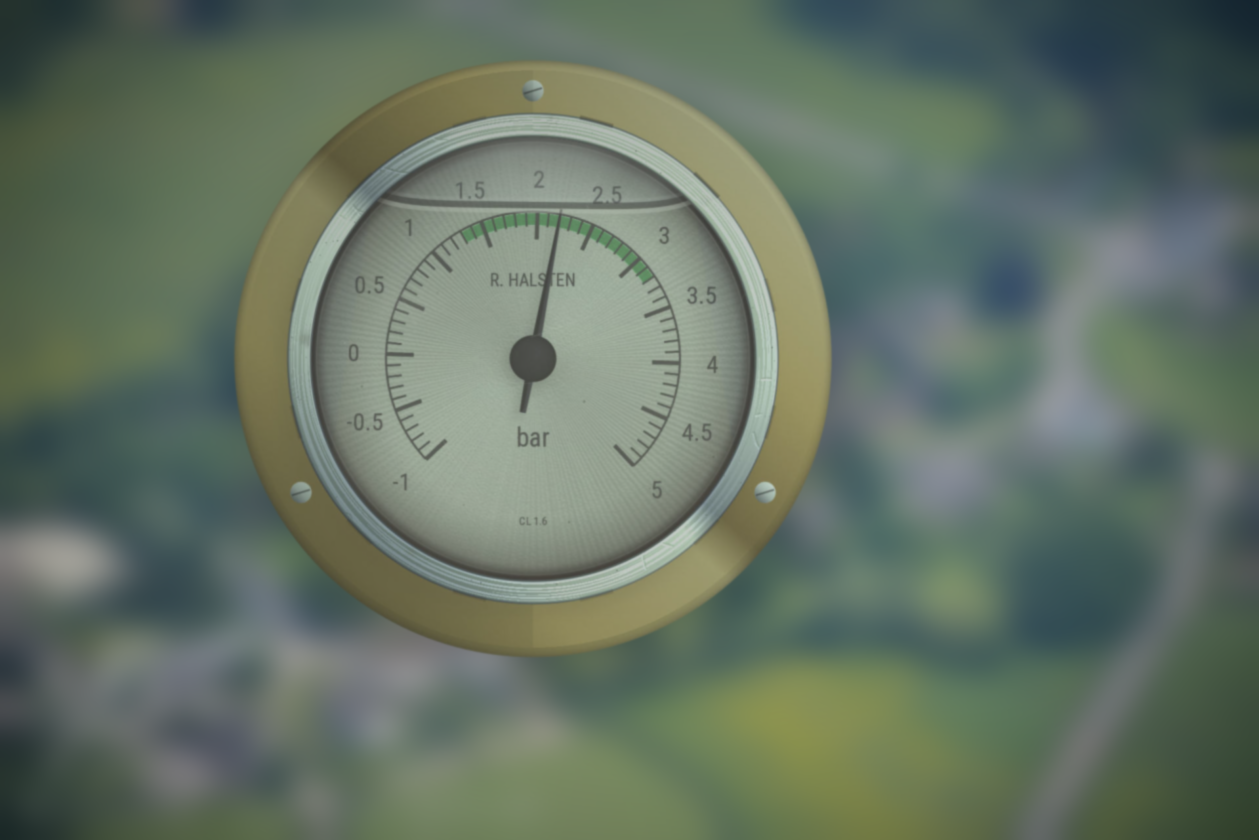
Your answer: **2.2** bar
